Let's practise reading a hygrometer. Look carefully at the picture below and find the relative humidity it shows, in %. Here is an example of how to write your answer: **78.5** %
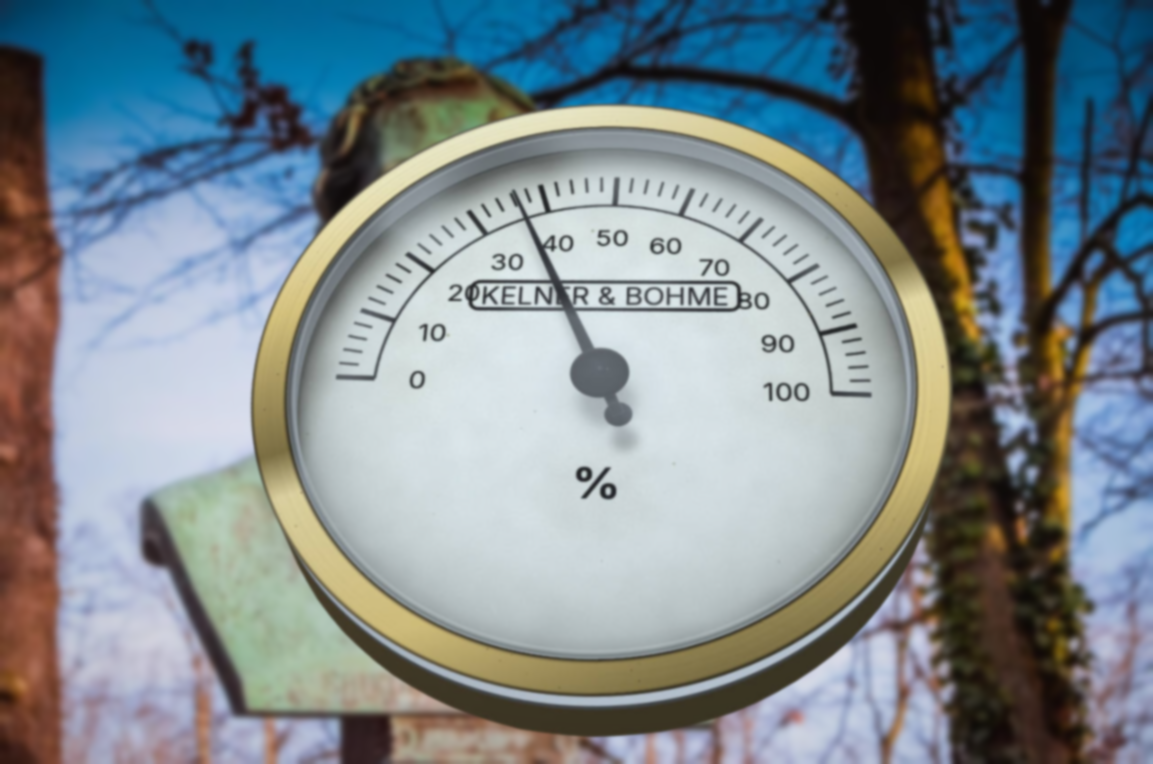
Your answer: **36** %
